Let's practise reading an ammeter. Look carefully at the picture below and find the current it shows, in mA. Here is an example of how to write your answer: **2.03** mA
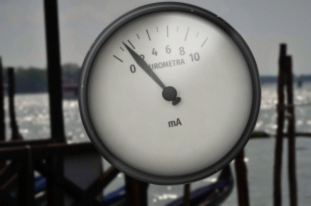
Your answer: **1.5** mA
